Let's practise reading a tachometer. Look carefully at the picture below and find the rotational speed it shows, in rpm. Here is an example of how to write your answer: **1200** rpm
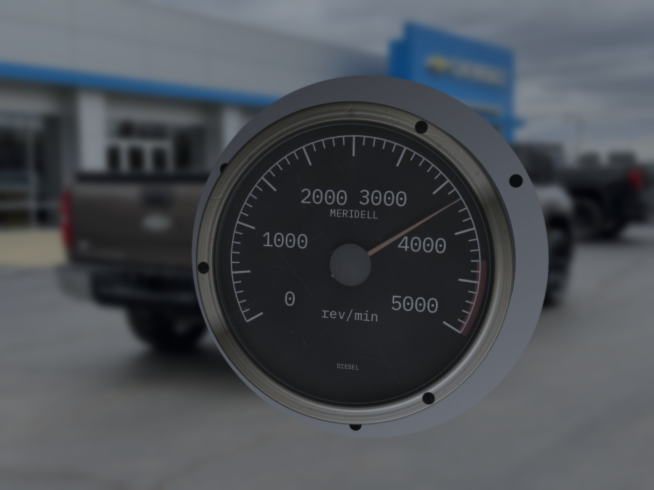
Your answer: **3700** rpm
